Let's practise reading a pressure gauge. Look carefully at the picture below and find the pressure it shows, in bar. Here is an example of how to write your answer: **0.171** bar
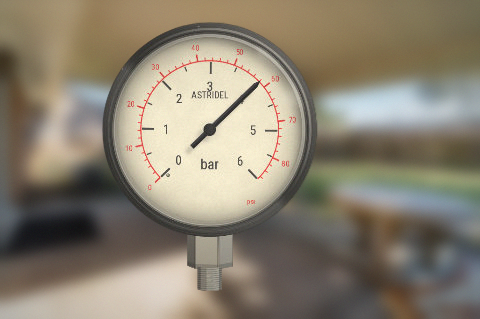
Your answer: **4** bar
